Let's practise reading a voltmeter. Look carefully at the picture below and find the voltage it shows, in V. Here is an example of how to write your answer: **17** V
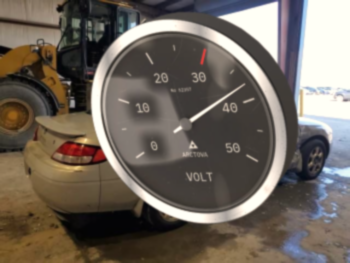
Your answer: **37.5** V
